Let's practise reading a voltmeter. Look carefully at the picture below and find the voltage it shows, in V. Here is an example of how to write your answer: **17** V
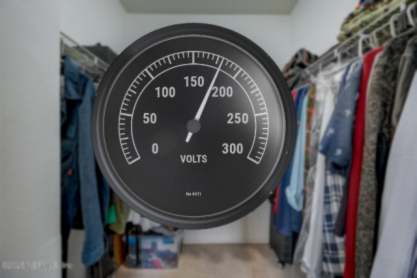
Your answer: **180** V
